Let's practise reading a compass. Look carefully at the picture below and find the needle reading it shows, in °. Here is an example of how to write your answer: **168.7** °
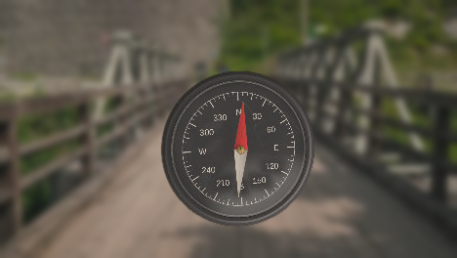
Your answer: **5** °
